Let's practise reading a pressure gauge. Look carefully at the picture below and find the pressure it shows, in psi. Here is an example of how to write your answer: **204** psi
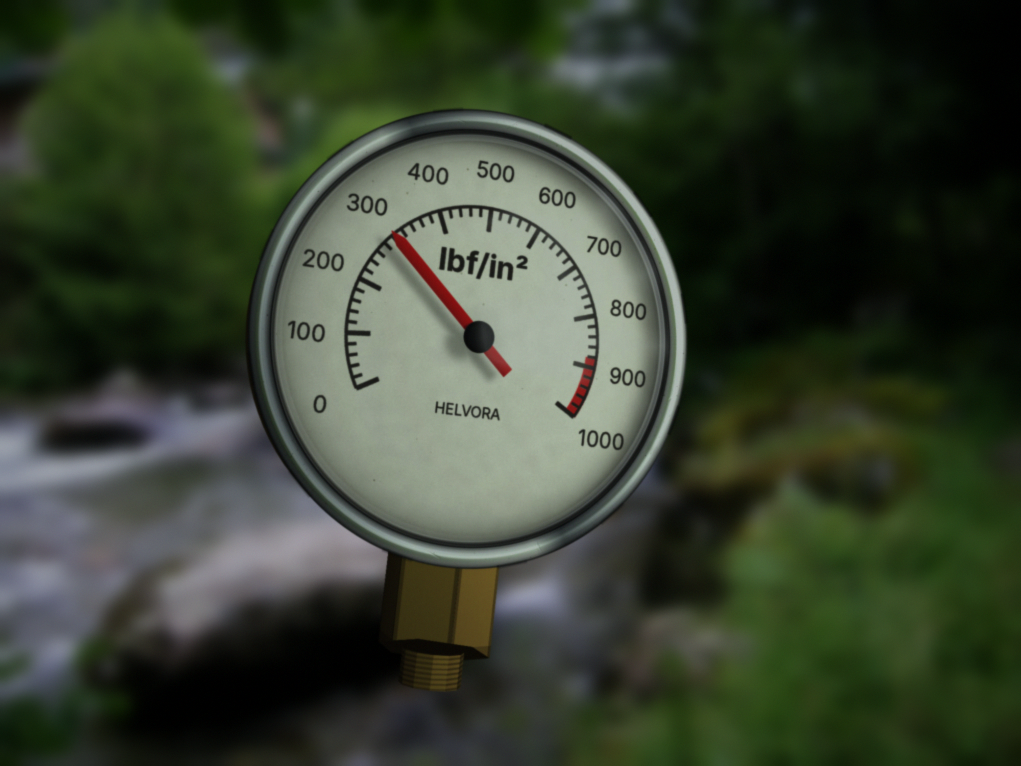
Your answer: **300** psi
